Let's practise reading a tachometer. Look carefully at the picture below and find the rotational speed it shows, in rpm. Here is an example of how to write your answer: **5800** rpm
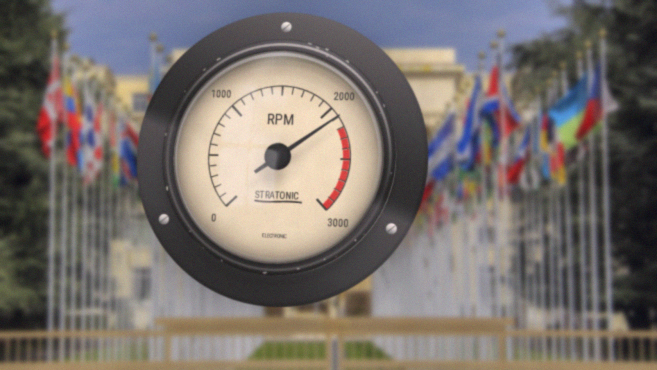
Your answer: **2100** rpm
